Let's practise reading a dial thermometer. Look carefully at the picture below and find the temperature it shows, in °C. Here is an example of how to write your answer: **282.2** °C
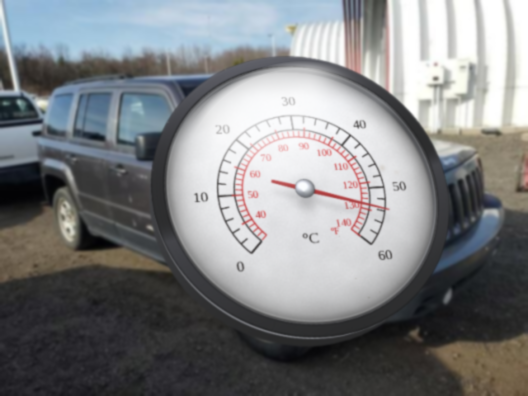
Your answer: **54** °C
